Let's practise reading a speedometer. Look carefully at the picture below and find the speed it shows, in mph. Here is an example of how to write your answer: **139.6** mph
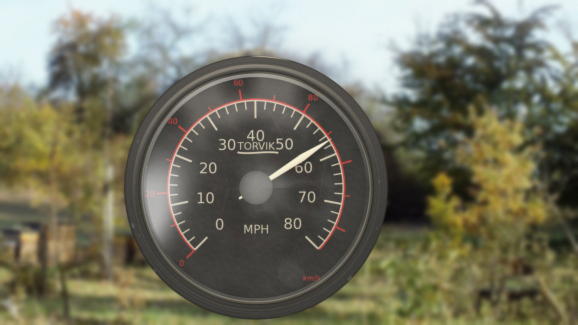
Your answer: **57** mph
